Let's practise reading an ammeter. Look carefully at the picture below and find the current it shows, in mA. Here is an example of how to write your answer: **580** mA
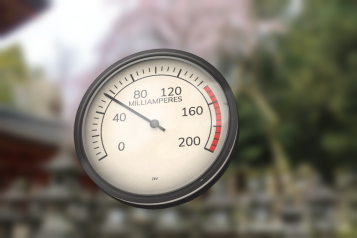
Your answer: **55** mA
